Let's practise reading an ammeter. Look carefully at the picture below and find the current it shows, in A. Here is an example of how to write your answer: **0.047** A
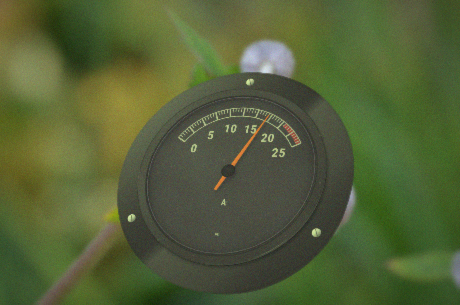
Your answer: **17.5** A
